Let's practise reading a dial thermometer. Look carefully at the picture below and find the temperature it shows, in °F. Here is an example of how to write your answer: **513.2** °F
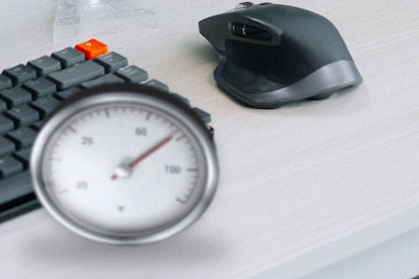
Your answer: **76** °F
